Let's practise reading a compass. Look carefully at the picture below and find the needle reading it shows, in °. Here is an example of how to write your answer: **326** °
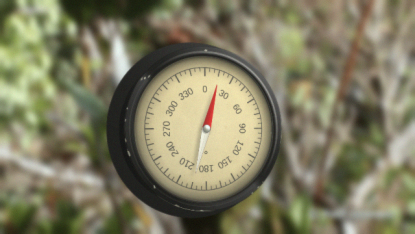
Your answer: **15** °
